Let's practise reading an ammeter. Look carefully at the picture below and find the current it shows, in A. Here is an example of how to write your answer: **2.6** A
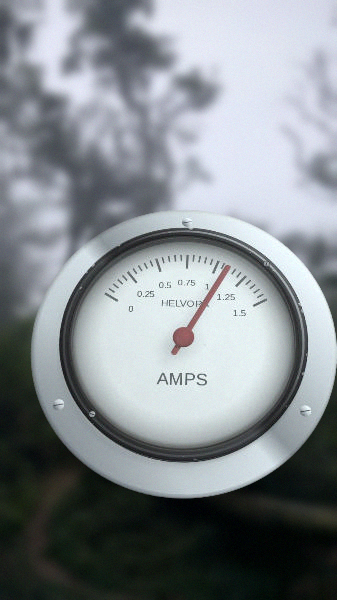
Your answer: **1.1** A
